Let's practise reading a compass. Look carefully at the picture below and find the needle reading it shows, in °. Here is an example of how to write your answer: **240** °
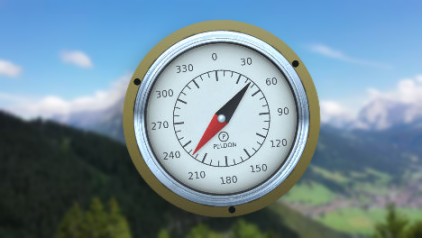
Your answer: **225** °
